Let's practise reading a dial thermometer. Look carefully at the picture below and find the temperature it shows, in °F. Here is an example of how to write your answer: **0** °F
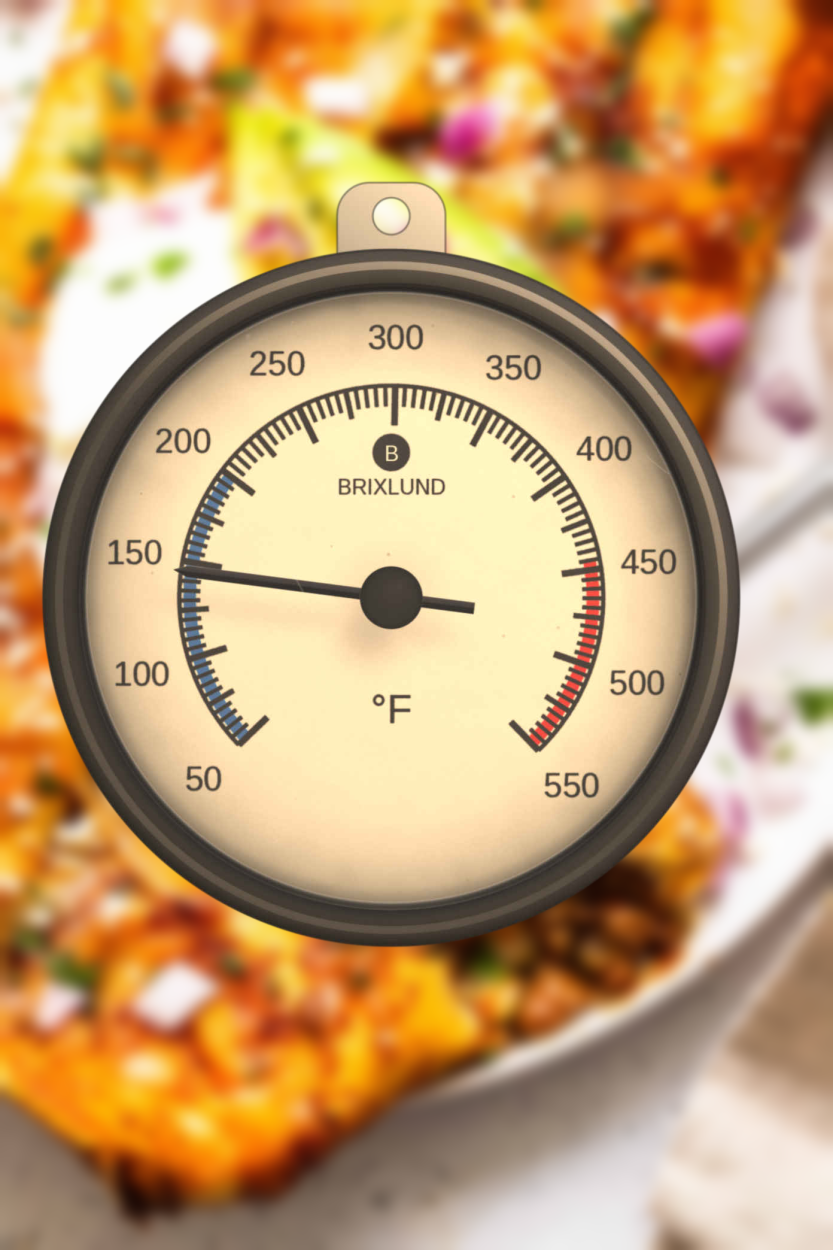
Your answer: **145** °F
